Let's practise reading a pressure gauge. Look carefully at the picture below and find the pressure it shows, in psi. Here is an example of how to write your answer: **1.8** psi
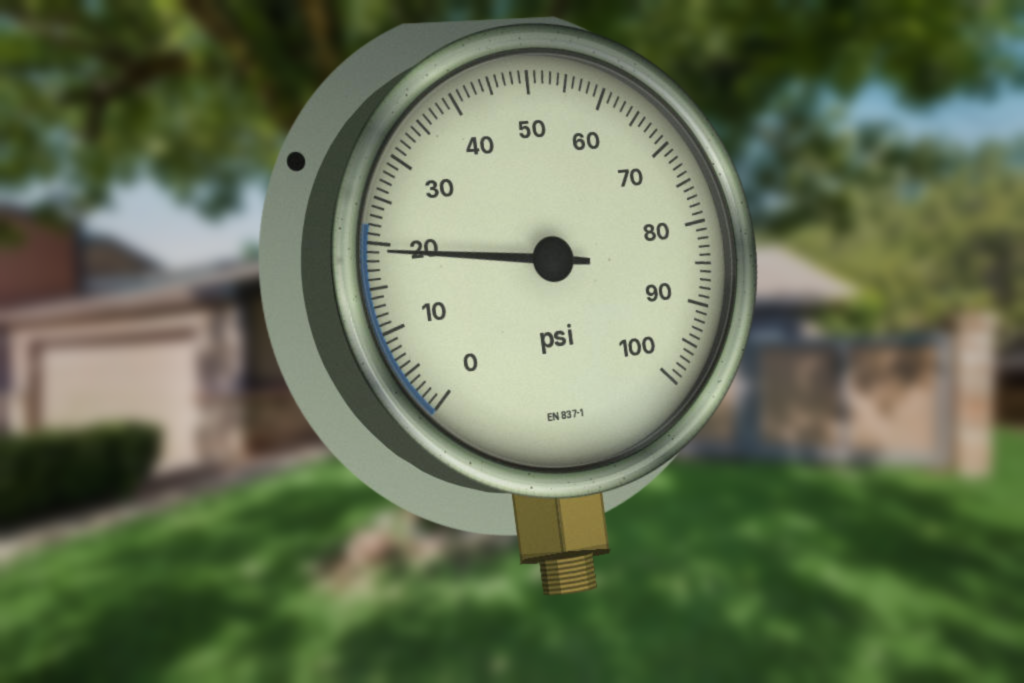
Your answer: **19** psi
